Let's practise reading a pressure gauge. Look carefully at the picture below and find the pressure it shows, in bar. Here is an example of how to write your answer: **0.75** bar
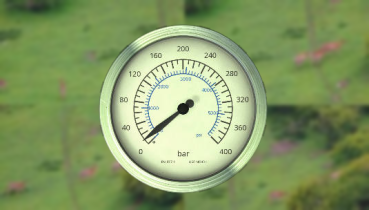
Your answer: **10** bar
